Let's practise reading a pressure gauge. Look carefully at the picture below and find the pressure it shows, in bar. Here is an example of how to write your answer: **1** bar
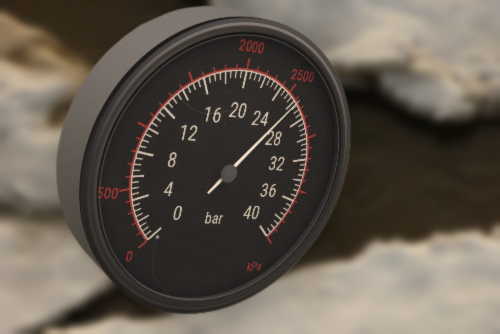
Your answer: **26** bar
